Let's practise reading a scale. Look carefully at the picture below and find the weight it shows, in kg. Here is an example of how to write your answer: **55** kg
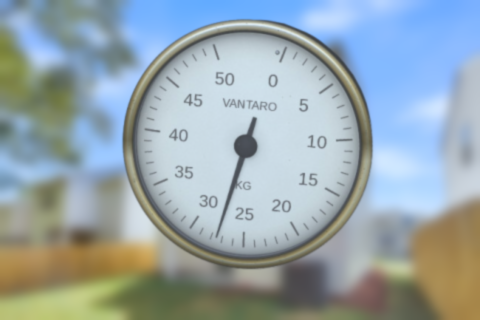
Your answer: **27.5** kg
